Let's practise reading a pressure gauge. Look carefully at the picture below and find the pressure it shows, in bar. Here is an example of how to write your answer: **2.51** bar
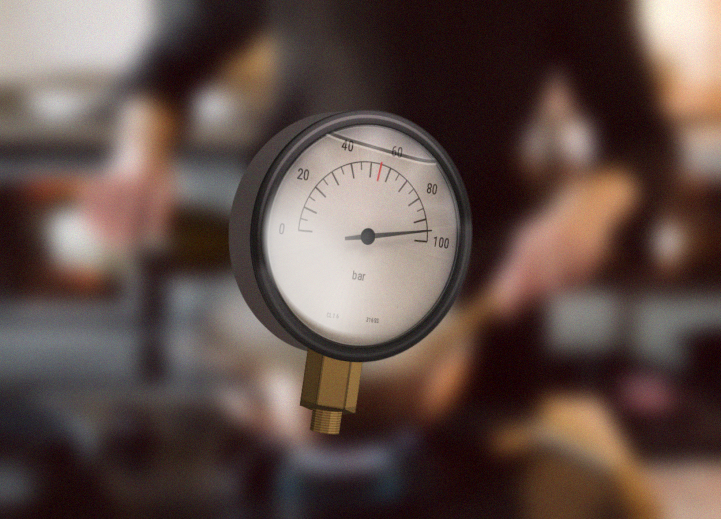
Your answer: **95** bar
